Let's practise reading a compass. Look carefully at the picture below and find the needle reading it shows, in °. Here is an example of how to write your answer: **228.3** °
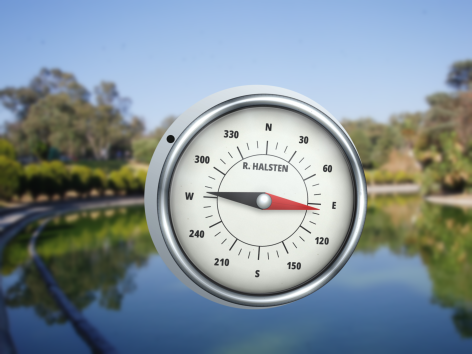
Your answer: **95** °
